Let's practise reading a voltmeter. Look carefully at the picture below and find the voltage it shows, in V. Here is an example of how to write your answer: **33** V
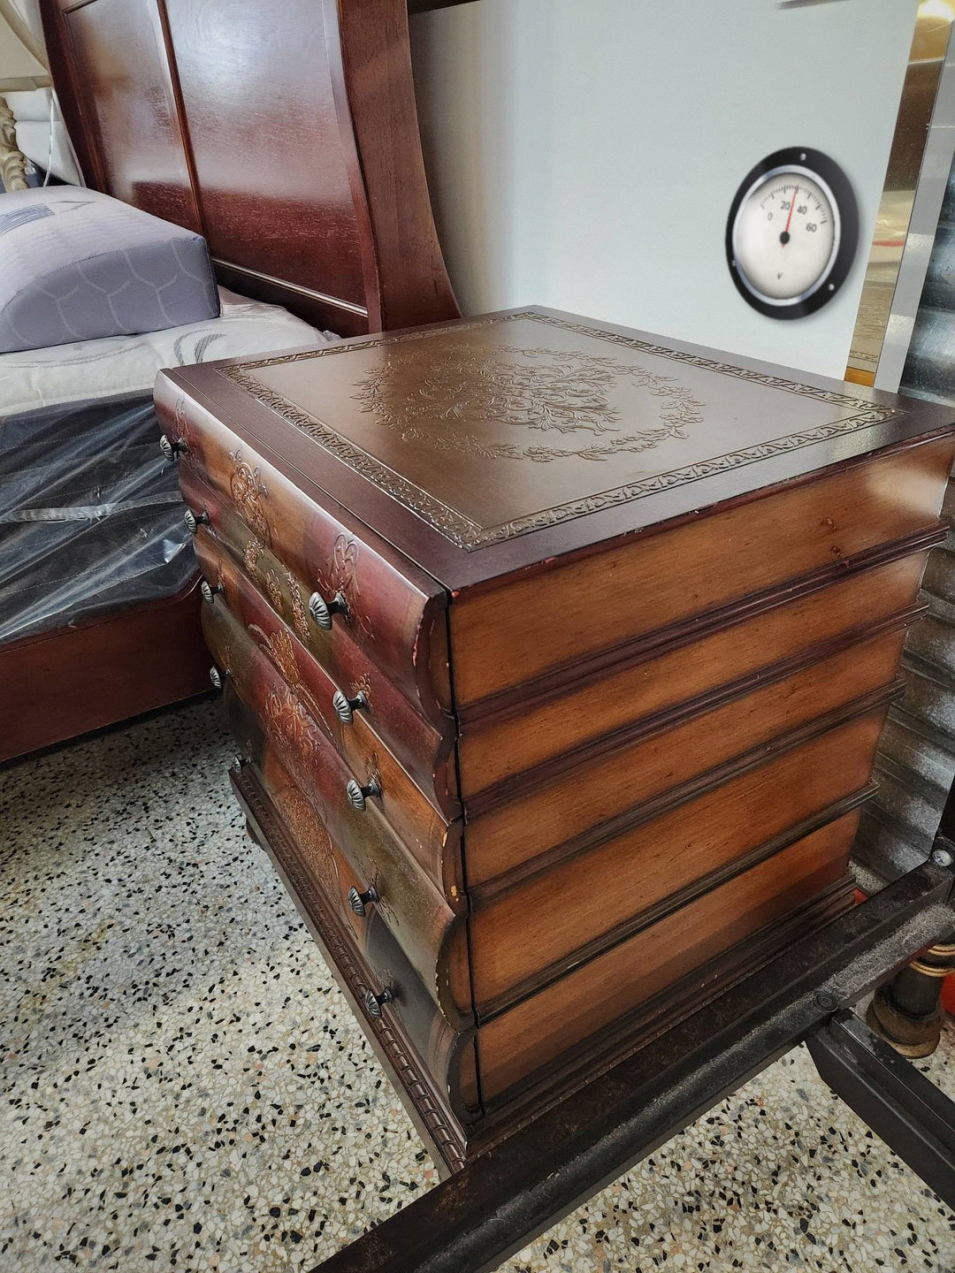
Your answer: **30** V
